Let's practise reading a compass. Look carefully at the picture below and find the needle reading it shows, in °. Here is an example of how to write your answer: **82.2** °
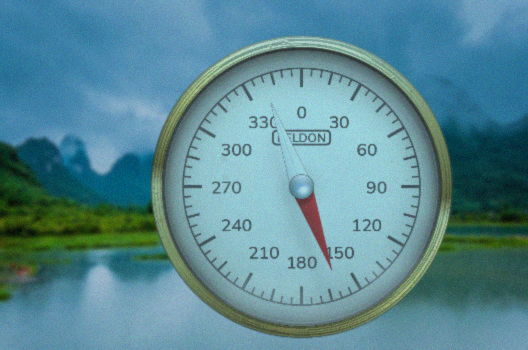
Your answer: **160** °
